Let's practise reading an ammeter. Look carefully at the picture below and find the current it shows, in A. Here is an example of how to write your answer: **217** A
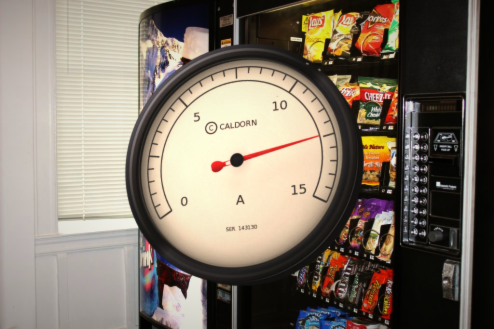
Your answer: **12.5** A
